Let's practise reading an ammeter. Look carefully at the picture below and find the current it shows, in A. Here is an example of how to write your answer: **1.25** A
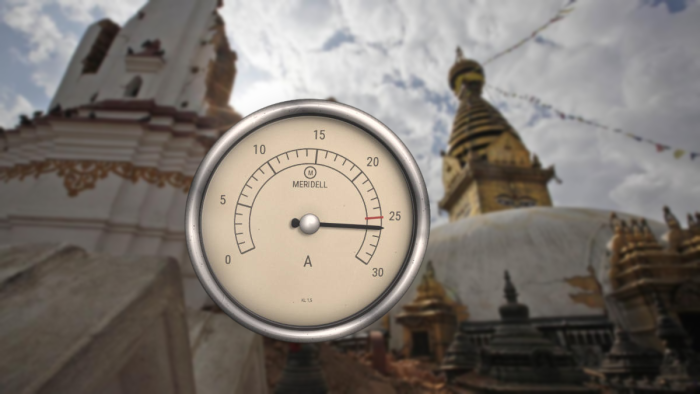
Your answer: **26** A
